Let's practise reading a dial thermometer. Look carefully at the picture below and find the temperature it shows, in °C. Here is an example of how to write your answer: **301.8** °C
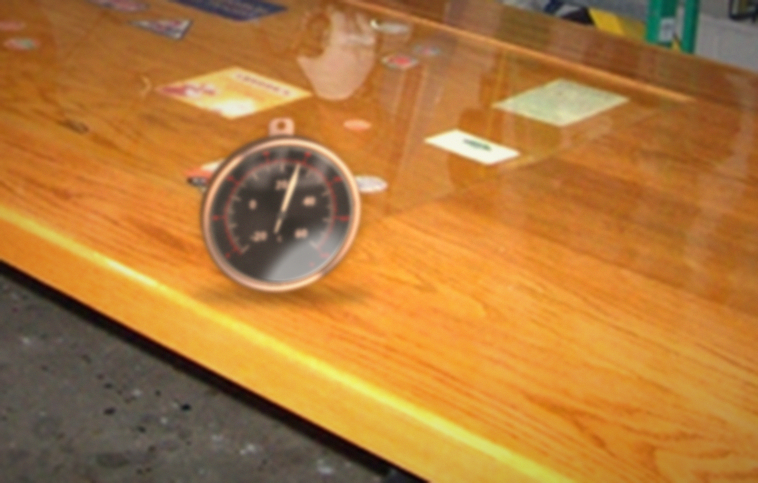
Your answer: **25** °C
